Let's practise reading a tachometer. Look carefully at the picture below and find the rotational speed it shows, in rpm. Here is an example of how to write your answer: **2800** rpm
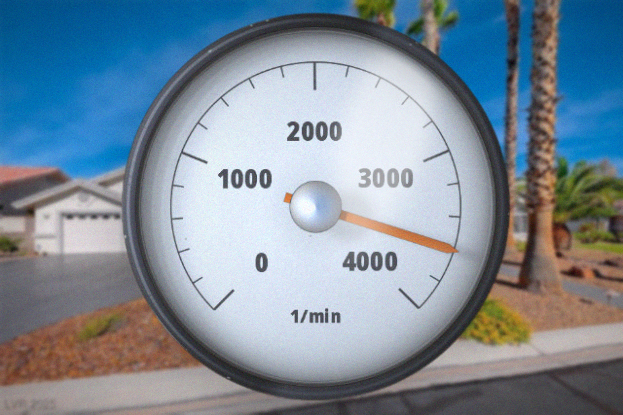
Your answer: **3600** rpm
